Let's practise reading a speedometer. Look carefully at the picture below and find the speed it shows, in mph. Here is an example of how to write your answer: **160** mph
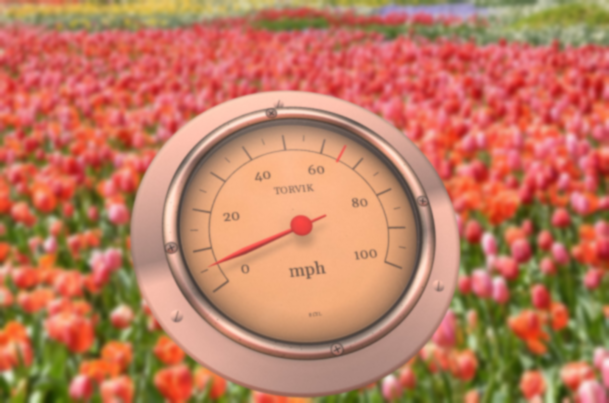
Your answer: **5** mph
